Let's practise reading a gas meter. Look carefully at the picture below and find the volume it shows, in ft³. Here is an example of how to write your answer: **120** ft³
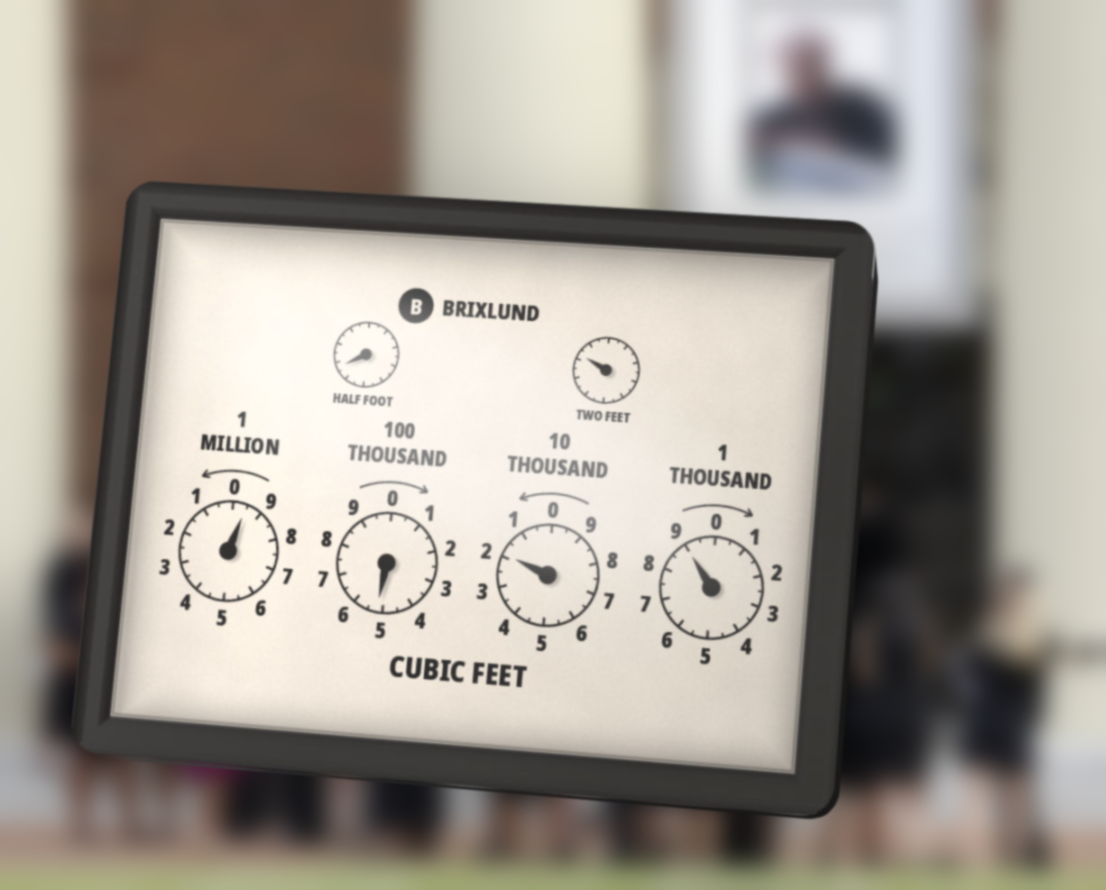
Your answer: **951900** ft³
